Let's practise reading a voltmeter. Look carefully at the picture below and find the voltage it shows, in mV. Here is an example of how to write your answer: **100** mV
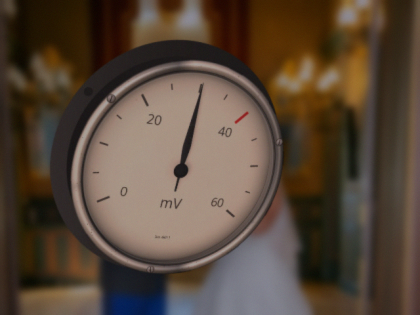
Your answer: **30** mV
